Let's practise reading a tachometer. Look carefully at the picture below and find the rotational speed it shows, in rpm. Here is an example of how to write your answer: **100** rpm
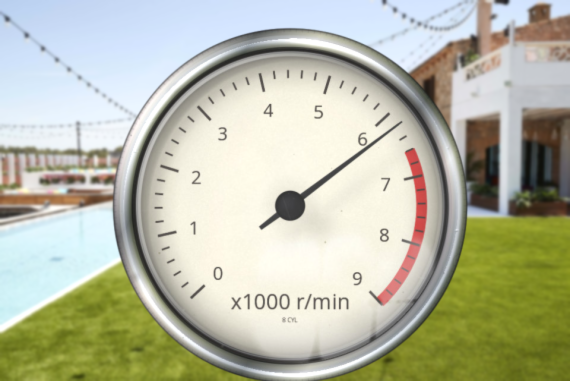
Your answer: **6200** rpm
